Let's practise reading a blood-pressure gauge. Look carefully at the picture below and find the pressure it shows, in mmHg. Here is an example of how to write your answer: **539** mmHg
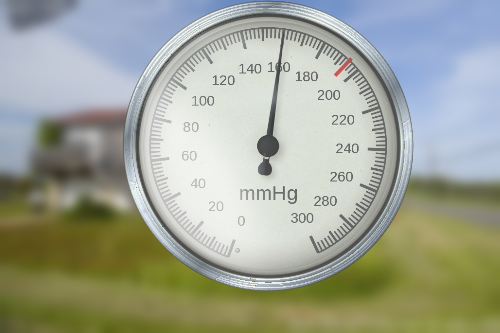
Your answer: **160** mmHg
